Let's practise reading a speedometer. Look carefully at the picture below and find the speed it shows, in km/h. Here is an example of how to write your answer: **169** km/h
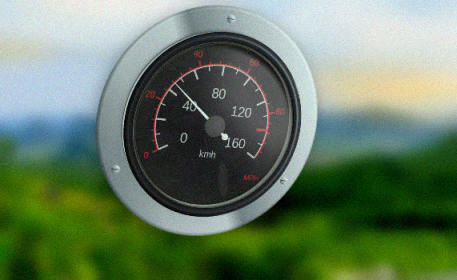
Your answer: **45** km/h
